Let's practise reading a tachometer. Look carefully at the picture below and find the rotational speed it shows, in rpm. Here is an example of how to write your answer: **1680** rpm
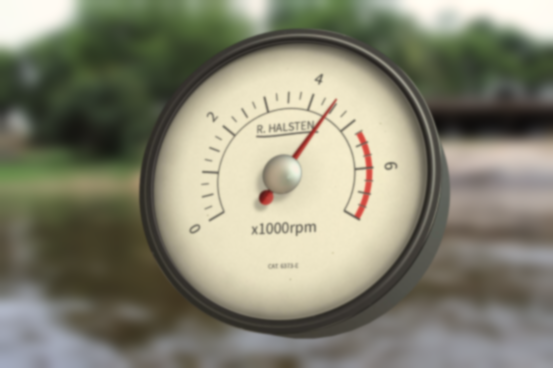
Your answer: **4500** rpm
